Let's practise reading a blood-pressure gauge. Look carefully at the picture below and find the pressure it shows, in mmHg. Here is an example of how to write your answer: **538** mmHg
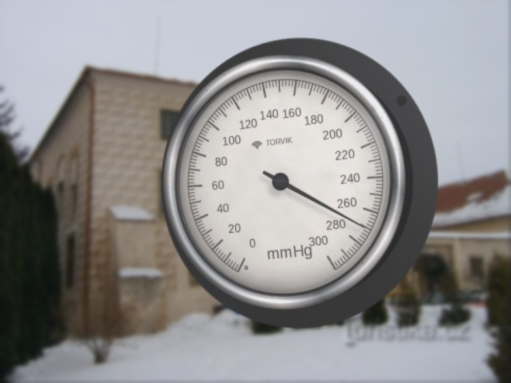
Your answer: **270** mmHg
